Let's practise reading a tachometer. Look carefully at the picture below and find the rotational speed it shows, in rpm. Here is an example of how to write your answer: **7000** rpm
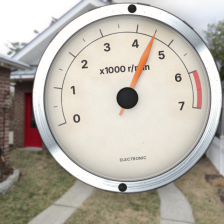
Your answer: **4500** rpm
